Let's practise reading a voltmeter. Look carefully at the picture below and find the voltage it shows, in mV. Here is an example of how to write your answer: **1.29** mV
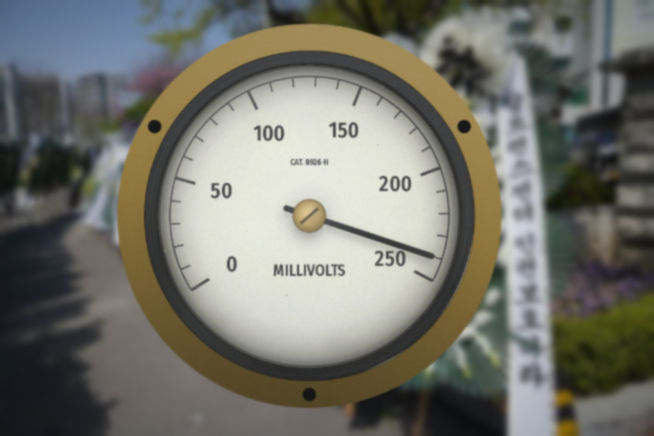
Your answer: **240** mV
